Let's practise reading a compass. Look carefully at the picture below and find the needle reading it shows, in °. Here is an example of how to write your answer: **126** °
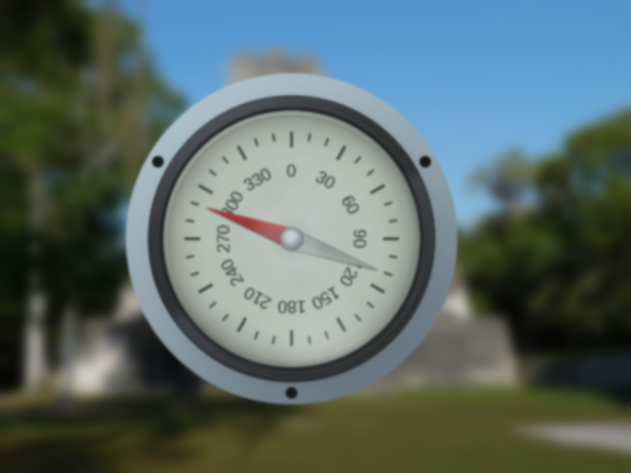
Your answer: **290** °
